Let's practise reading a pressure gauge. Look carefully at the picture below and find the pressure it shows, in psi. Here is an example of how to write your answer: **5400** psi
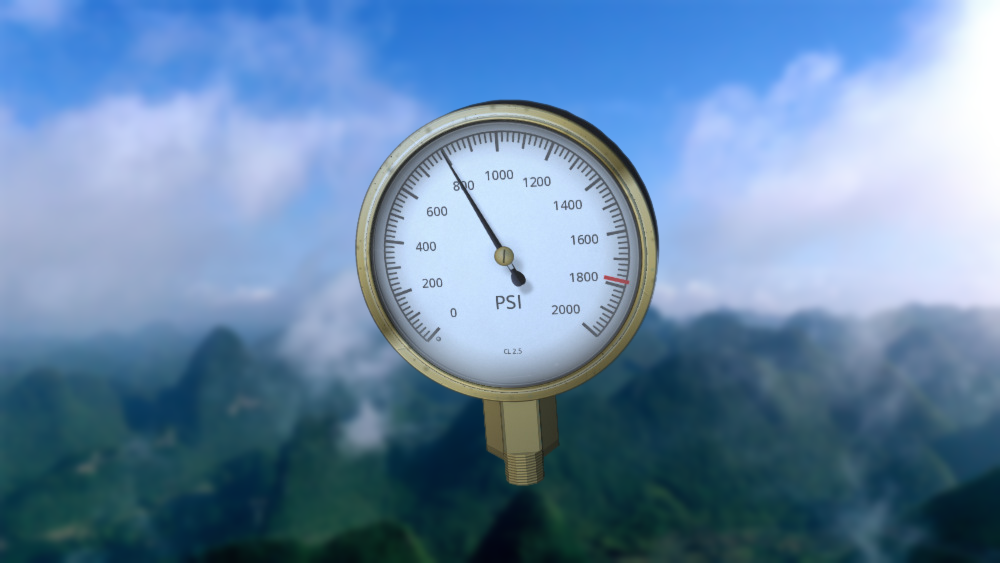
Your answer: **800** psi
